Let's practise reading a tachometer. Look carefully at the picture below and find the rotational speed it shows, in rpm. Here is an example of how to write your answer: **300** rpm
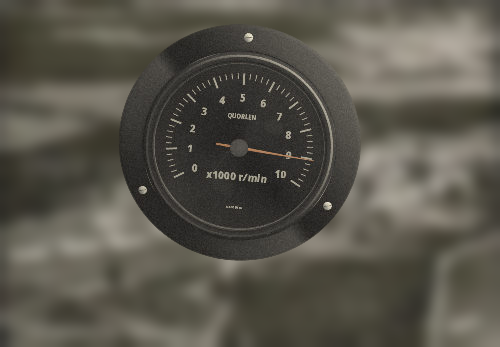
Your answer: **9000** rpm
